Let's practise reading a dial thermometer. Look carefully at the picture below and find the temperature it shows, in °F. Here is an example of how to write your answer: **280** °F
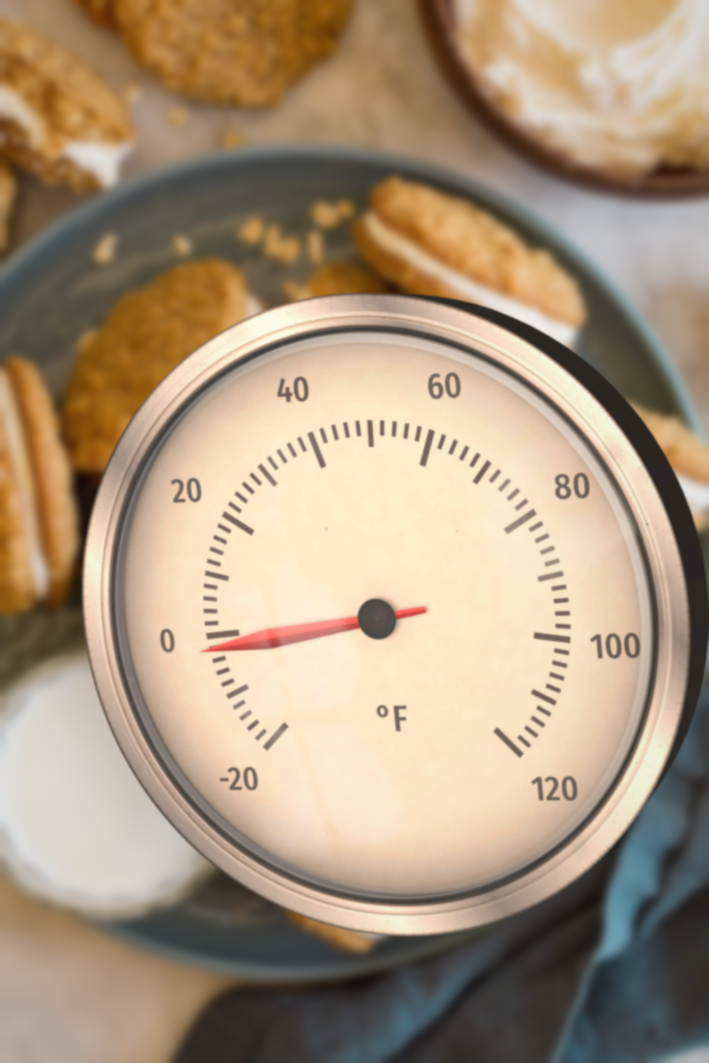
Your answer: **-2** °F
